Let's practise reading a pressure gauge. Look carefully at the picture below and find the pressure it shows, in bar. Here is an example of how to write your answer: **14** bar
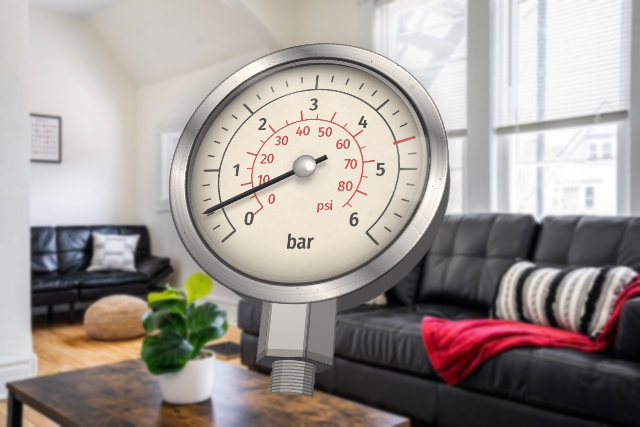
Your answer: **0.4** bar
